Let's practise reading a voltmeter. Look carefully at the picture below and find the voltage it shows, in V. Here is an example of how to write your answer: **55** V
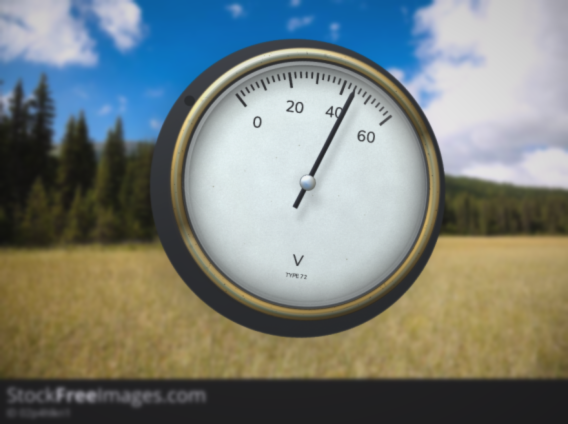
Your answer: **44** V
